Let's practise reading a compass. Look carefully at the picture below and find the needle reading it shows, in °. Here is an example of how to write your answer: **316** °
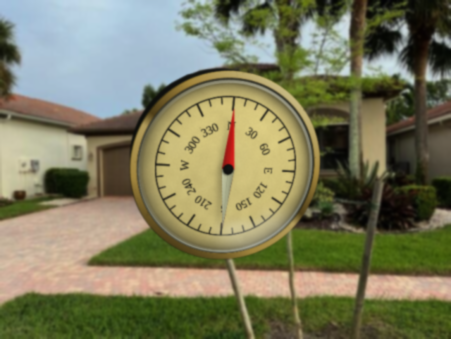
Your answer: **0** °
